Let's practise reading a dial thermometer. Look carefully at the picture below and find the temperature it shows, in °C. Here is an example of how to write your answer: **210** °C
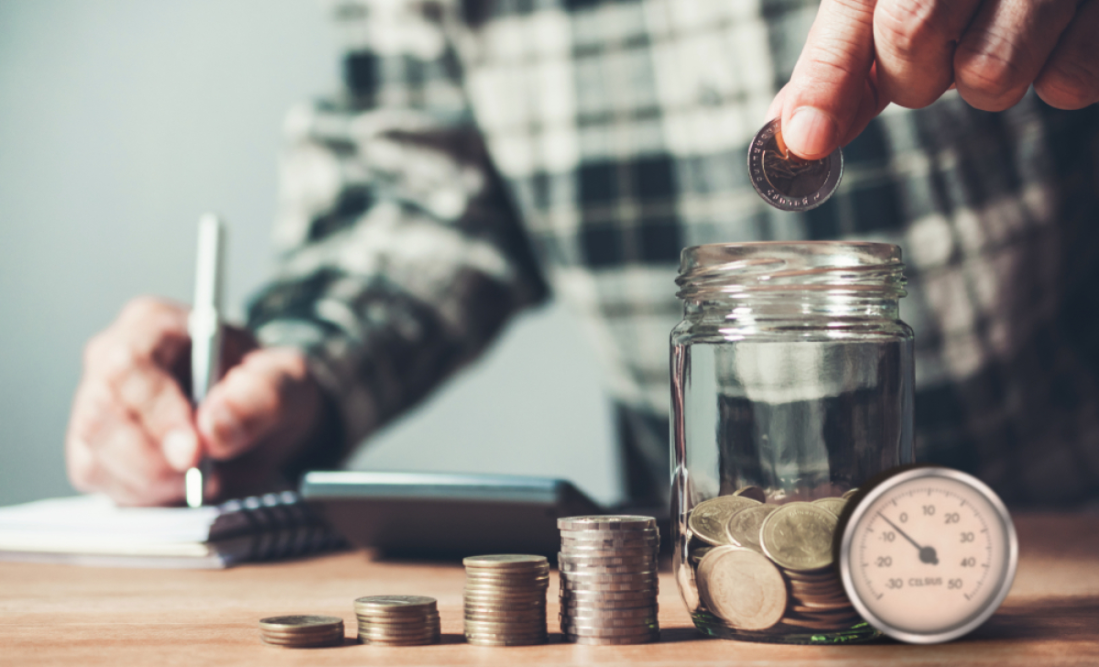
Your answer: **-5** °C
